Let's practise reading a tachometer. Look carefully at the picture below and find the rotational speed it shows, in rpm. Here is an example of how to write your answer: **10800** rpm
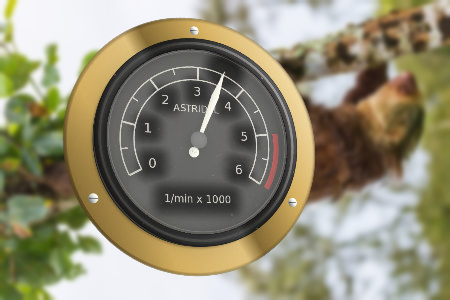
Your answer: **3500** rpm
